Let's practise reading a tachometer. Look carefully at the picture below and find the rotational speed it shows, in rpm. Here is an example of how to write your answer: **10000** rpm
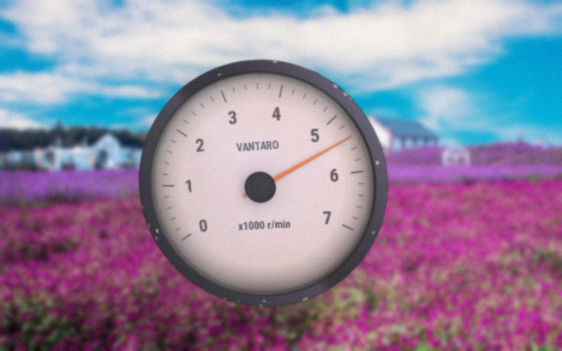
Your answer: **5400** rpm
